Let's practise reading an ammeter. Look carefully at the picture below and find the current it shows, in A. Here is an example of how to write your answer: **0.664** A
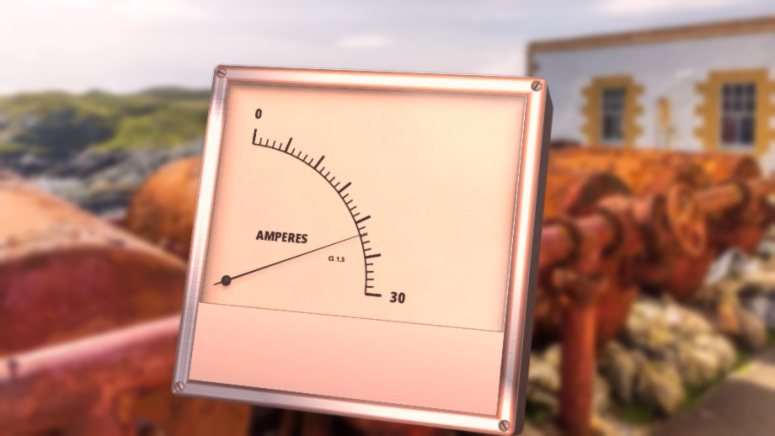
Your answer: **22** A
